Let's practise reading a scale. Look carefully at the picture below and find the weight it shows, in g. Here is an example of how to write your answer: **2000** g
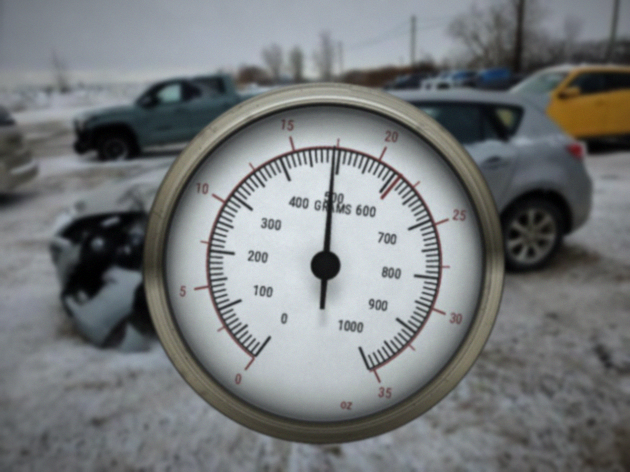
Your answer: **490** g
